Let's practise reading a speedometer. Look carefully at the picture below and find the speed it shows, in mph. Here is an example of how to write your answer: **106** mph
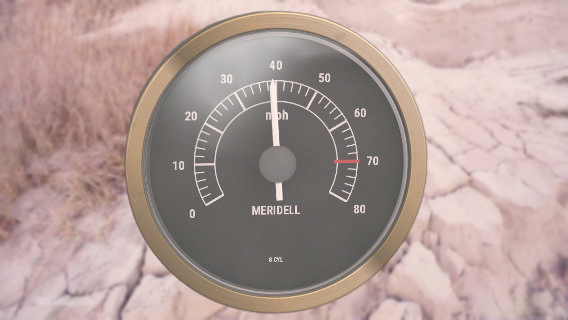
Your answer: **39** mph
